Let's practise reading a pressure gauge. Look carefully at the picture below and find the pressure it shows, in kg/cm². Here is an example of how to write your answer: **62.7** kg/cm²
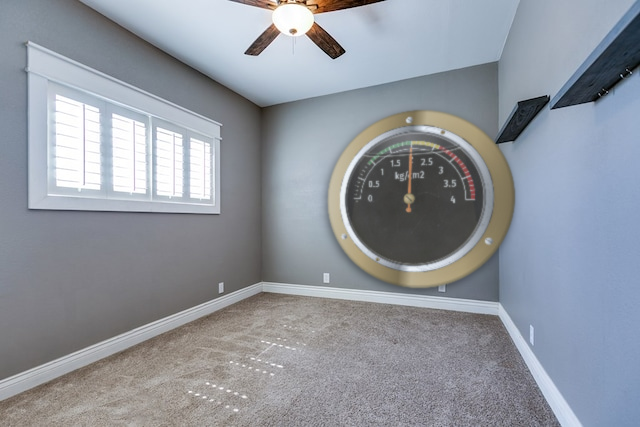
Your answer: **2** kg/cm²
